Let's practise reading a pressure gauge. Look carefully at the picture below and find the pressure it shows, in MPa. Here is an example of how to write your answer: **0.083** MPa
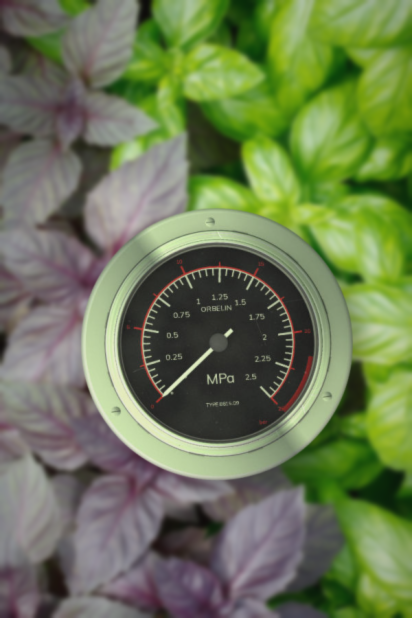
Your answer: **0** MPa
